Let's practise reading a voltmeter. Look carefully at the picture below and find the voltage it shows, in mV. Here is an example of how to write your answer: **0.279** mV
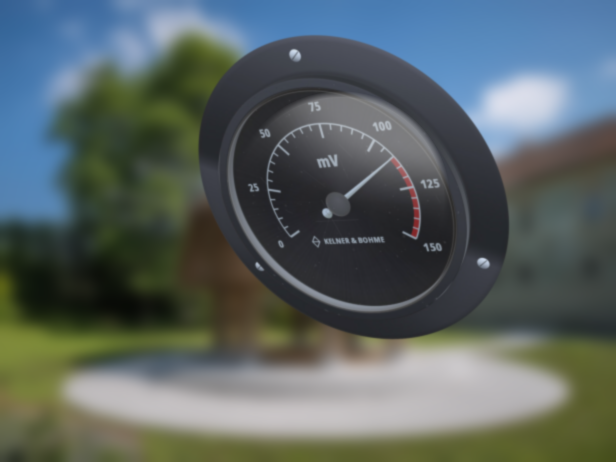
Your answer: **110** mV
